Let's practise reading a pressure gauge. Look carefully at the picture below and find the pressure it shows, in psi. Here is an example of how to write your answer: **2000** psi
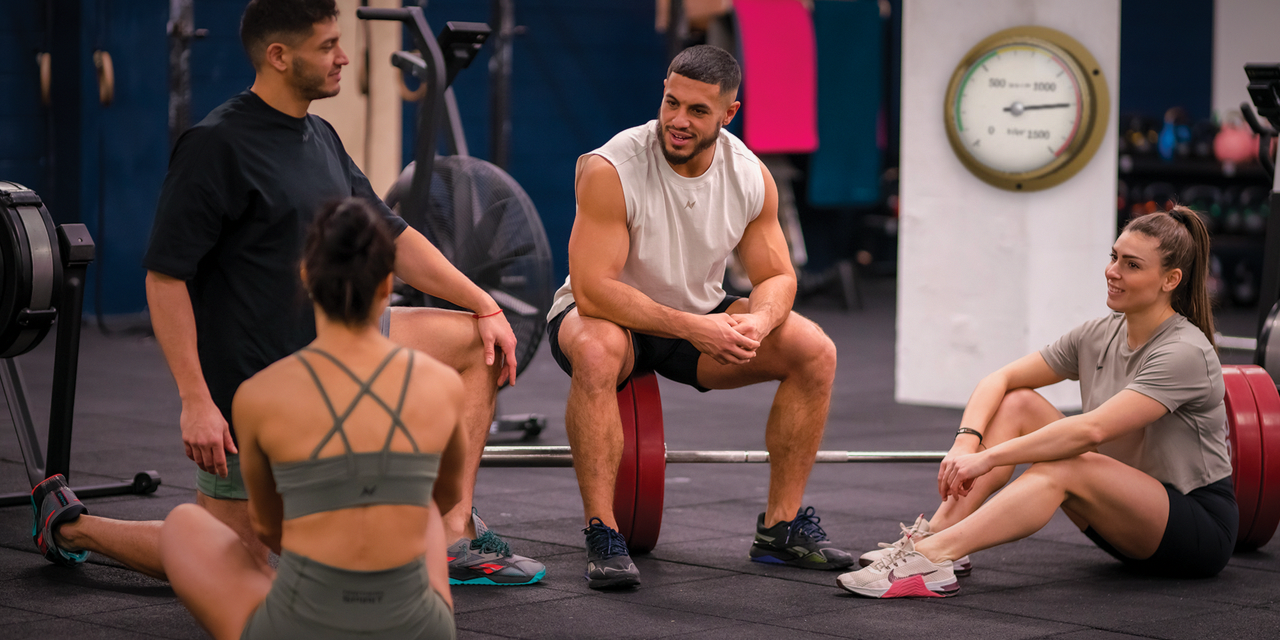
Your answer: **1200** psi
